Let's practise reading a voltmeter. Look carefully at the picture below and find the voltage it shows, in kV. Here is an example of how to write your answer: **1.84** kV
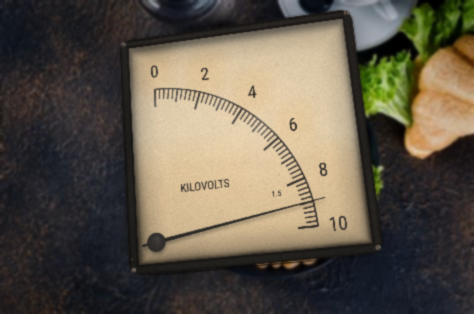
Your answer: **9** kV
